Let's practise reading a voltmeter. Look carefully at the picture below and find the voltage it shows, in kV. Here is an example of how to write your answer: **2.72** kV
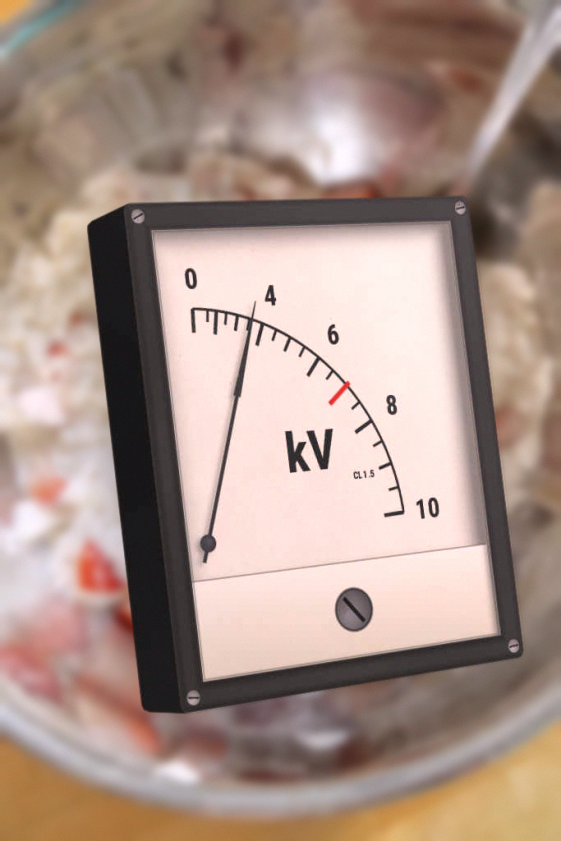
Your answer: **3.5** kV
